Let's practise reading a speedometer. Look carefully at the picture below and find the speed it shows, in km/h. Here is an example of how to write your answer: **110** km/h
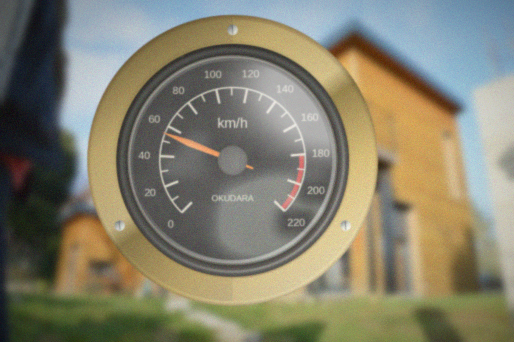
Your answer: **55** km/h
